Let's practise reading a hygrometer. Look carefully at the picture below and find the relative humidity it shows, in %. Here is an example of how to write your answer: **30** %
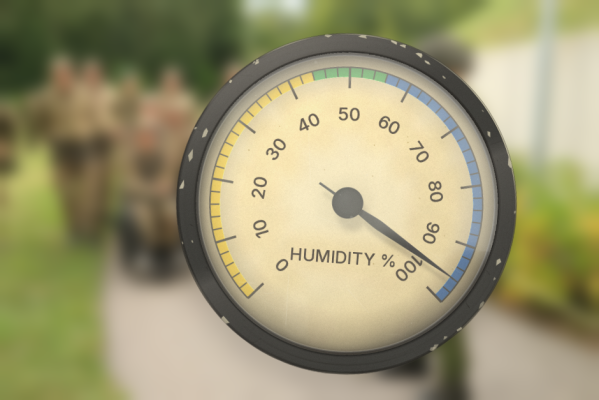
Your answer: **96** %
